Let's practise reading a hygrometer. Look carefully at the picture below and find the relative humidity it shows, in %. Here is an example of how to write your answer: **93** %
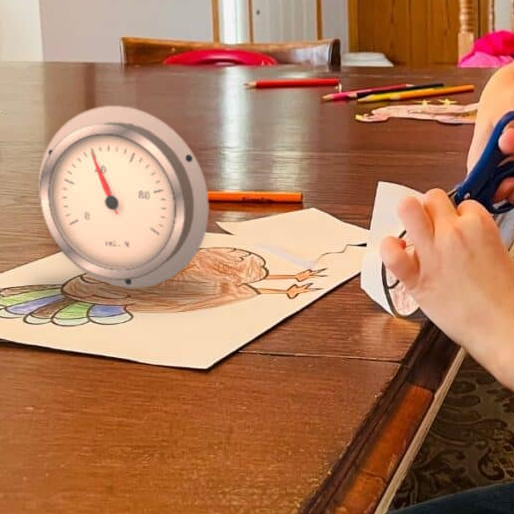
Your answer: **40** %
